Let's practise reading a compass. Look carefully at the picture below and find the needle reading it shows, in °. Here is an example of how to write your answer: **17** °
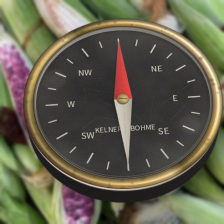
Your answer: **0** °
